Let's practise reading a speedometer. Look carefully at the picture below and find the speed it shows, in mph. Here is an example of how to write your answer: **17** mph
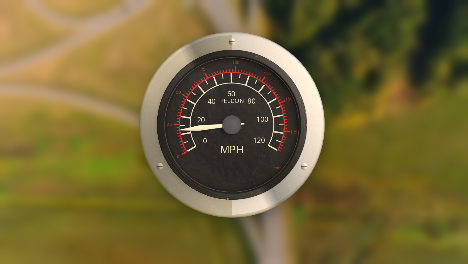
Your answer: **12.5** mph
